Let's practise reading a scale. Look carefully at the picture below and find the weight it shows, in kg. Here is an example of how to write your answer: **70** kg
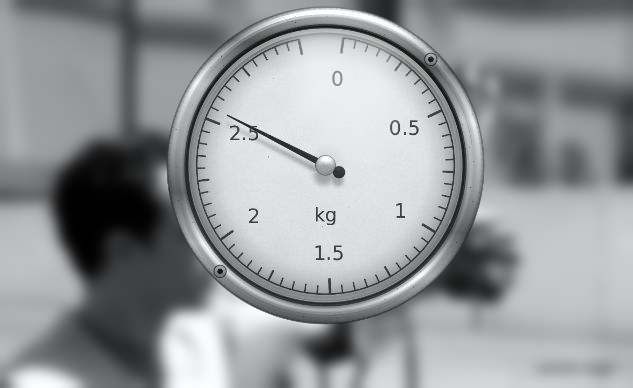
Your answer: **2.55** kg
